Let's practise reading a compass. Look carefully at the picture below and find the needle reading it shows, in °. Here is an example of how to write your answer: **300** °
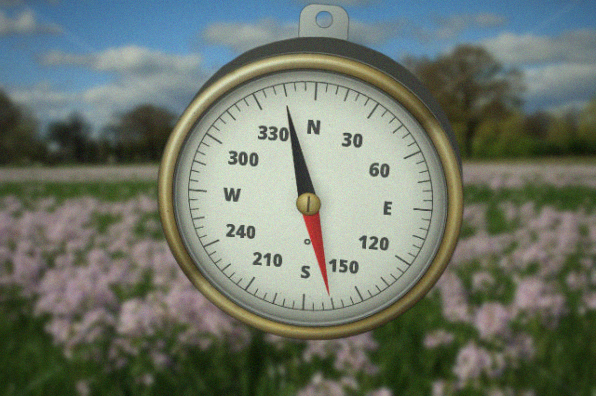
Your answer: **165** °
